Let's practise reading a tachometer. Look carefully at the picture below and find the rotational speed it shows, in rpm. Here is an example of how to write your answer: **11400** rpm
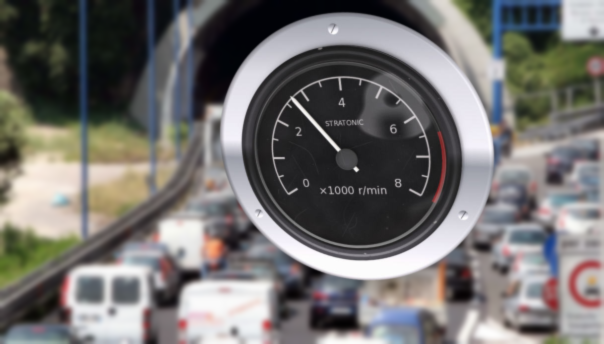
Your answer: **2750** rpm
